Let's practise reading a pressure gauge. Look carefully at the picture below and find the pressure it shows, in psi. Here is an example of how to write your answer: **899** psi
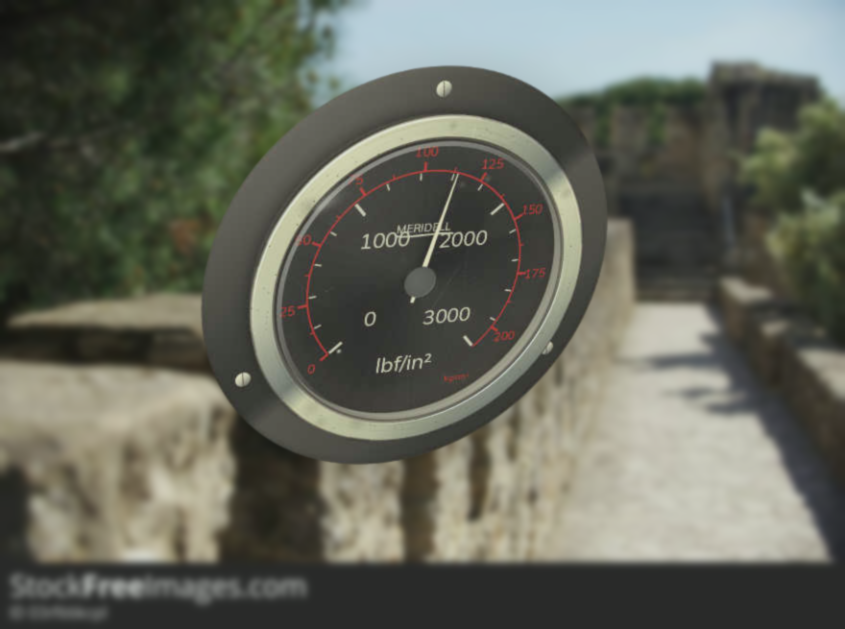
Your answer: **1600** psi
